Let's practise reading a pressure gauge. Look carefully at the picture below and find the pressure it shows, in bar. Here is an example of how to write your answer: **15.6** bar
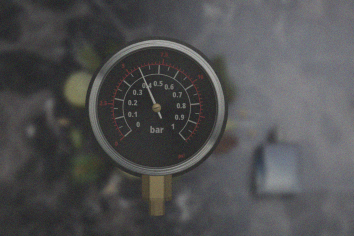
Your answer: **0.4** bar
